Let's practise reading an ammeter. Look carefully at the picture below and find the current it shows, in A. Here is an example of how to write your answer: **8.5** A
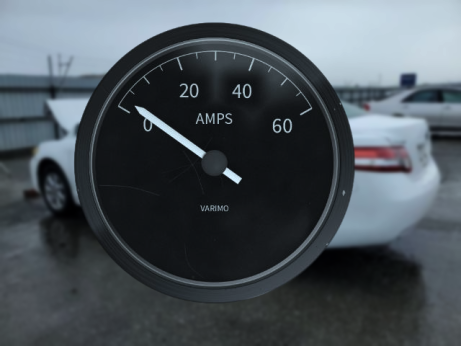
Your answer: **2.5** A
